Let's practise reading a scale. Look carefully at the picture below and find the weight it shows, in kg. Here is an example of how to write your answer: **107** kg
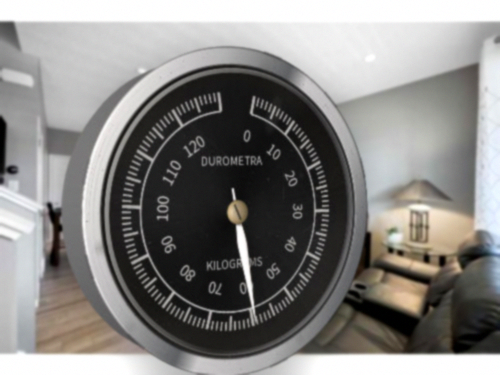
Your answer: **60** kg
